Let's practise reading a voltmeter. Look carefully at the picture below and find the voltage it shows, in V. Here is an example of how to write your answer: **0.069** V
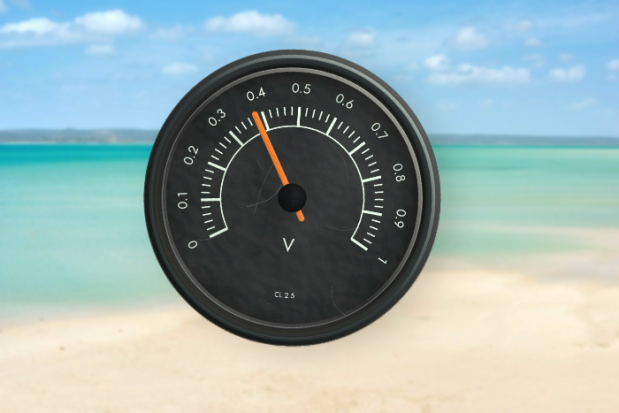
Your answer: **0.38** V
